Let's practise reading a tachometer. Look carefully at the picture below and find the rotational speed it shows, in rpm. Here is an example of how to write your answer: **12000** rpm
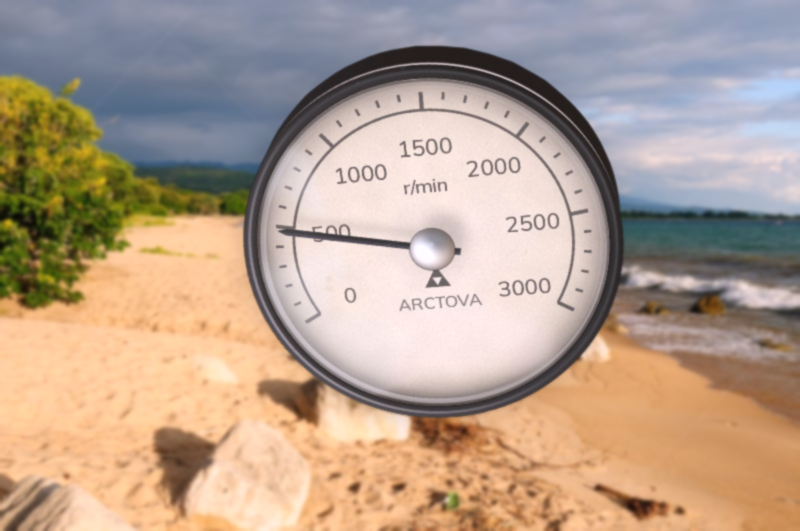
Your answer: **500** rpm
